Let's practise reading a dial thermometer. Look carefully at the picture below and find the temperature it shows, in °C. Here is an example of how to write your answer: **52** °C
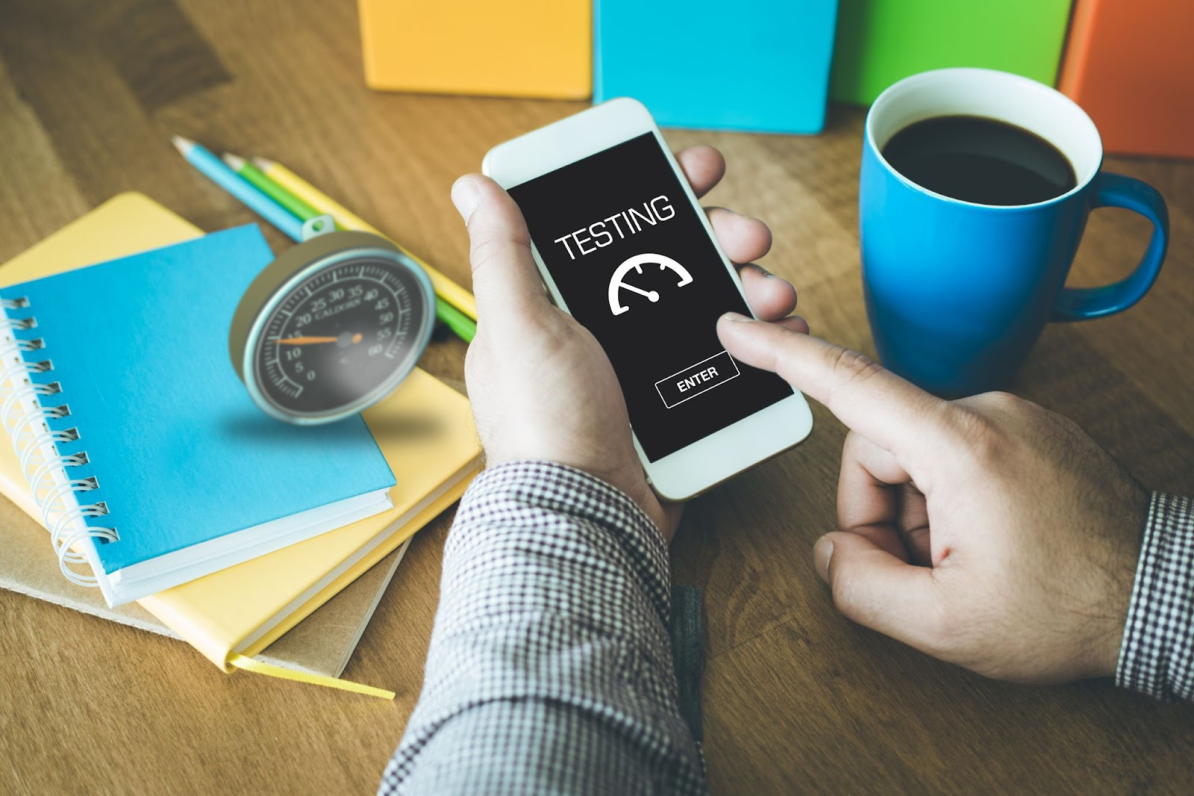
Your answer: **15** °C
